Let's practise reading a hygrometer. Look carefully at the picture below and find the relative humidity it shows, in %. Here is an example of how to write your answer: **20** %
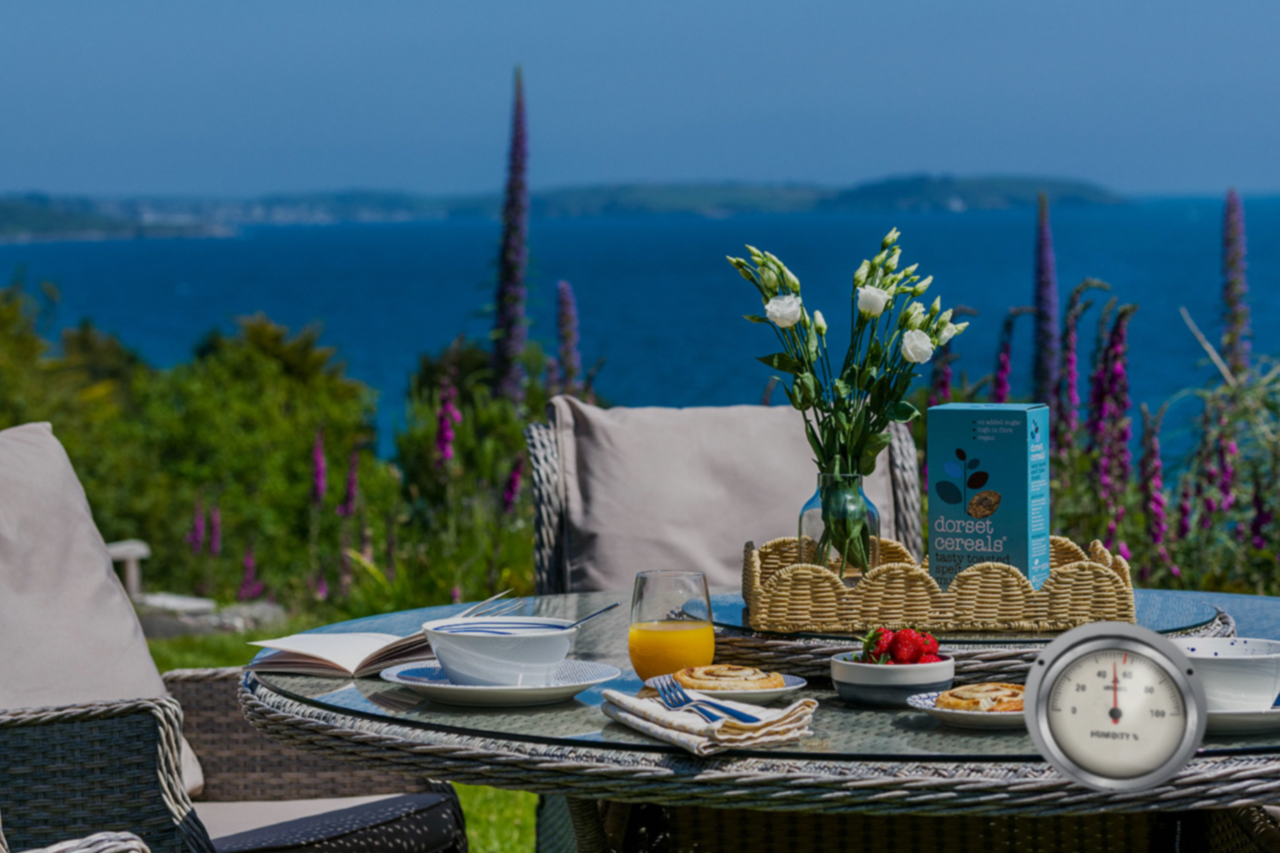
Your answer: **50** %
